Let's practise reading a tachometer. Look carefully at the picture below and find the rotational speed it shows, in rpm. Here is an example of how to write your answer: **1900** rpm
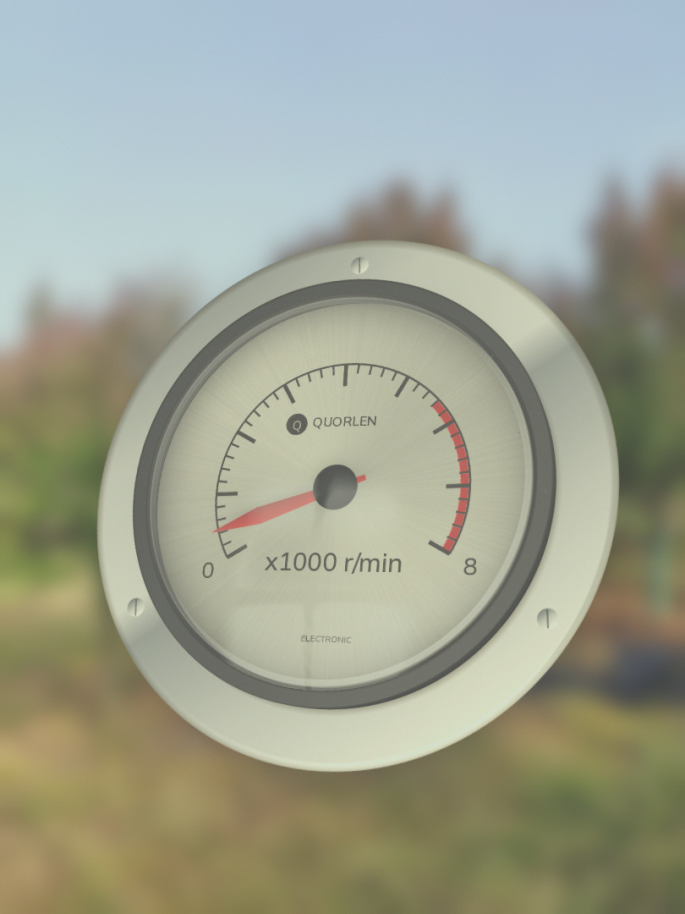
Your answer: **400** rpm
